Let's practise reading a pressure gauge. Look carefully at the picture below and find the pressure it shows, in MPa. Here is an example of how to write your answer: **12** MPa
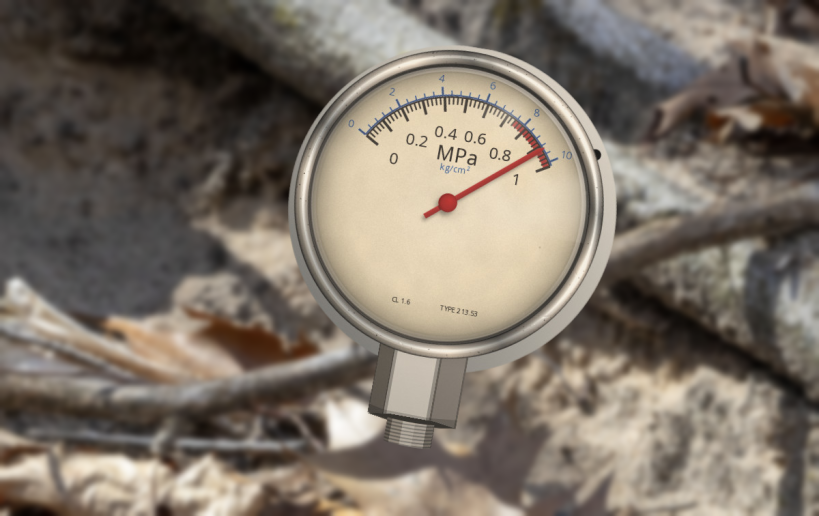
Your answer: **0.92** MPa
